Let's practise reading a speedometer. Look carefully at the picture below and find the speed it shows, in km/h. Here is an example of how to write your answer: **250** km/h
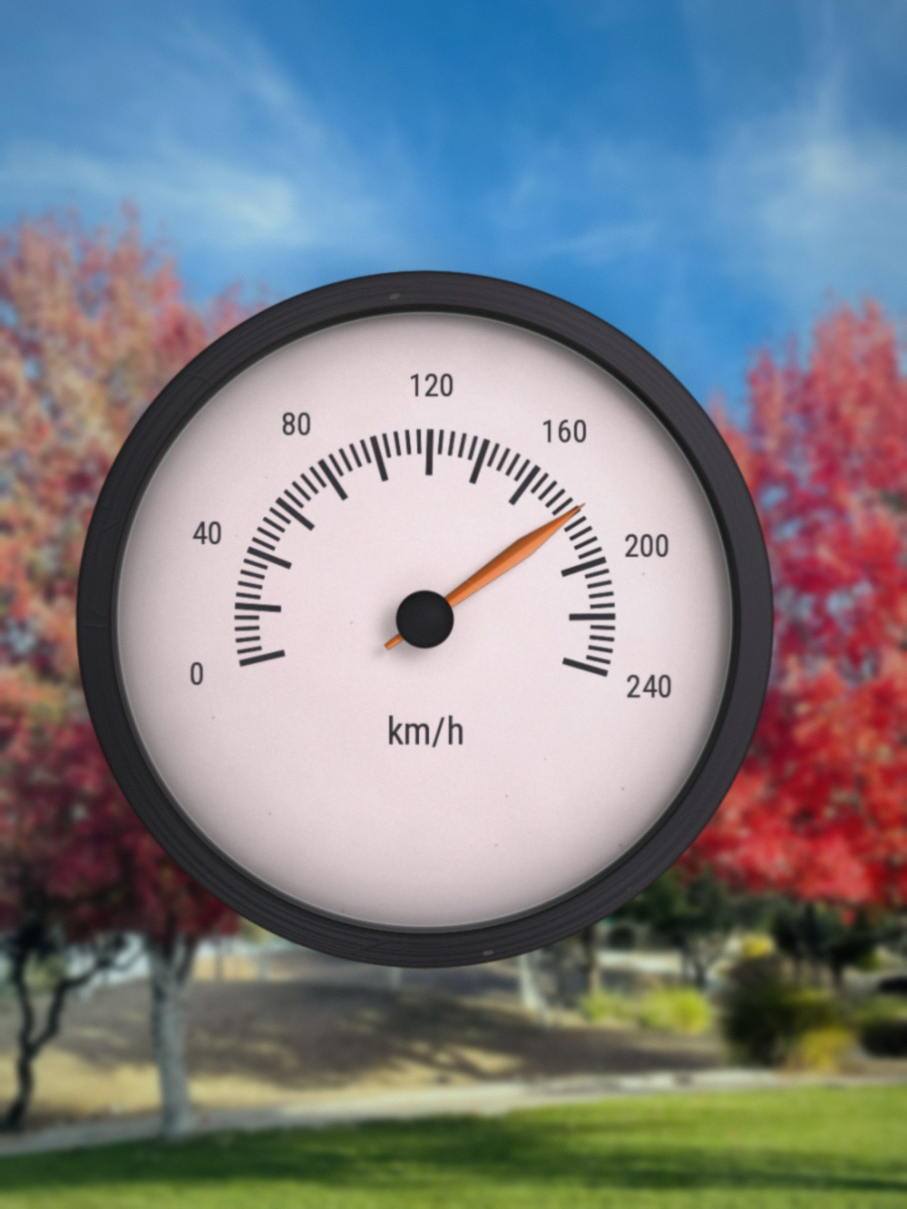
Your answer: **180** km/h
